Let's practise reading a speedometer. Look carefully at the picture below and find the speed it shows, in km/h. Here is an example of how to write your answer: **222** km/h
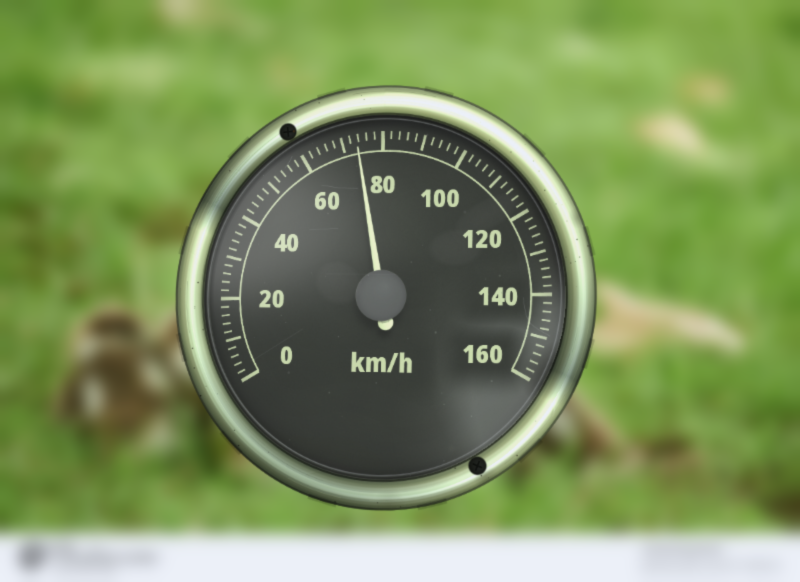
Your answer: **74** km/h
